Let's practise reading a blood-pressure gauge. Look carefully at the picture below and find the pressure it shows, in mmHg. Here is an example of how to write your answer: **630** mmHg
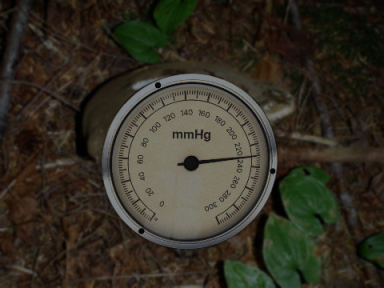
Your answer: **230** mmHg
